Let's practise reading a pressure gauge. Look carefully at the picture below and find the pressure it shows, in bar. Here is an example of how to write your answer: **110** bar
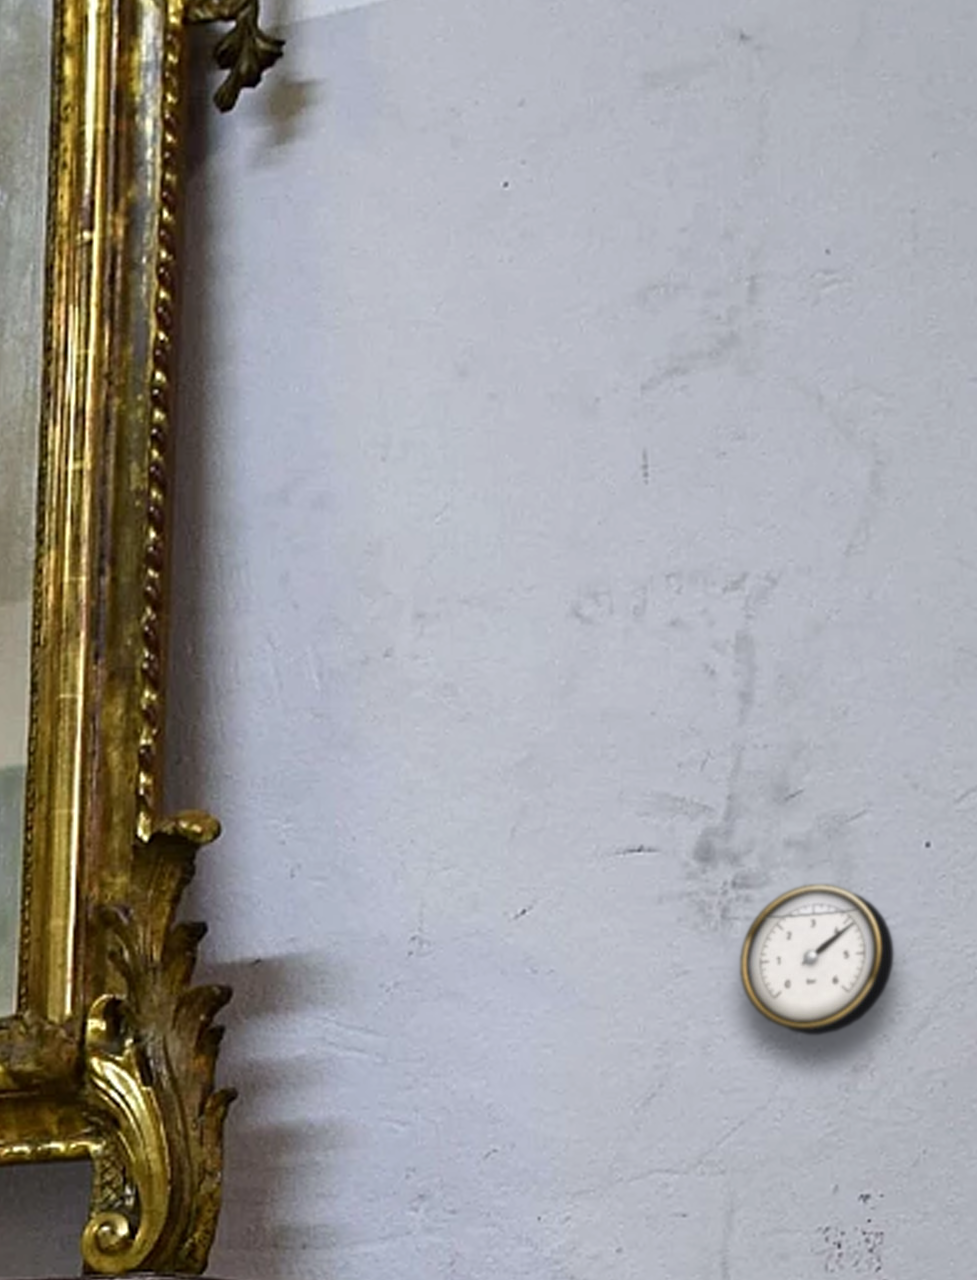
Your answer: **4.2** bar
